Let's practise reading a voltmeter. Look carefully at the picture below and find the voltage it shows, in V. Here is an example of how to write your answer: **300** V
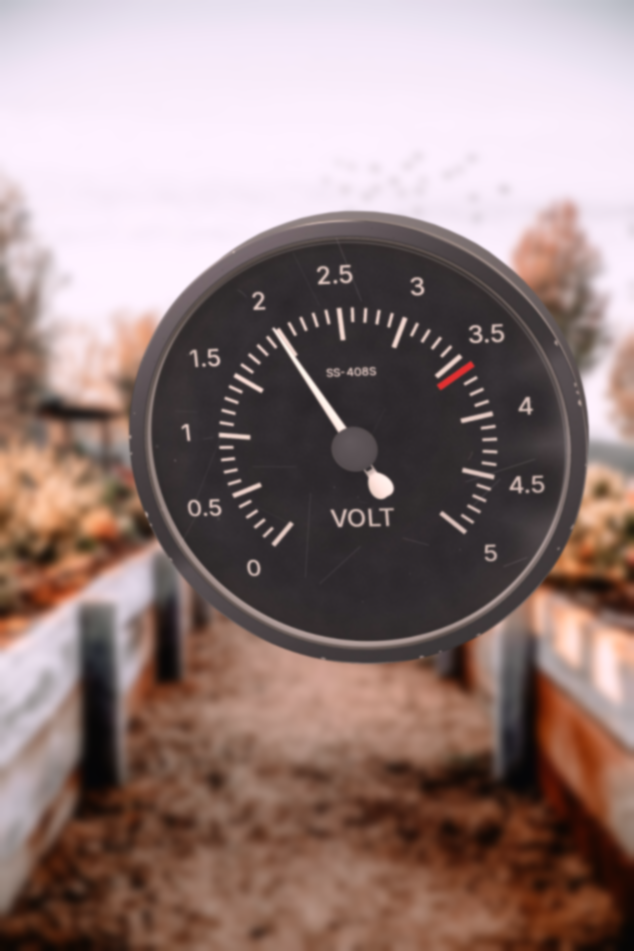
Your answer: **2** V
